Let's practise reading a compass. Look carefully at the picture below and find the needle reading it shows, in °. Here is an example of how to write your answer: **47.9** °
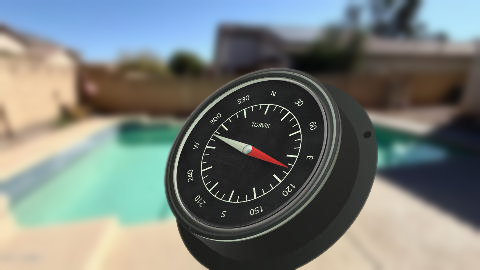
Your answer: **105** °
